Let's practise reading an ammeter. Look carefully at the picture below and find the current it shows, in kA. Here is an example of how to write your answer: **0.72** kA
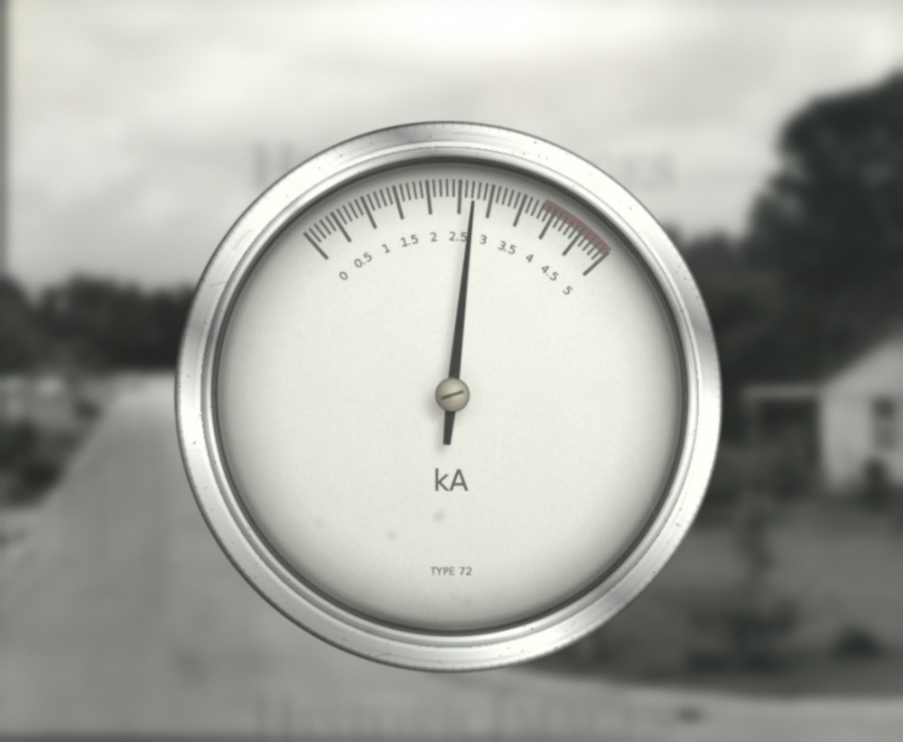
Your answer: **2.7** kA
